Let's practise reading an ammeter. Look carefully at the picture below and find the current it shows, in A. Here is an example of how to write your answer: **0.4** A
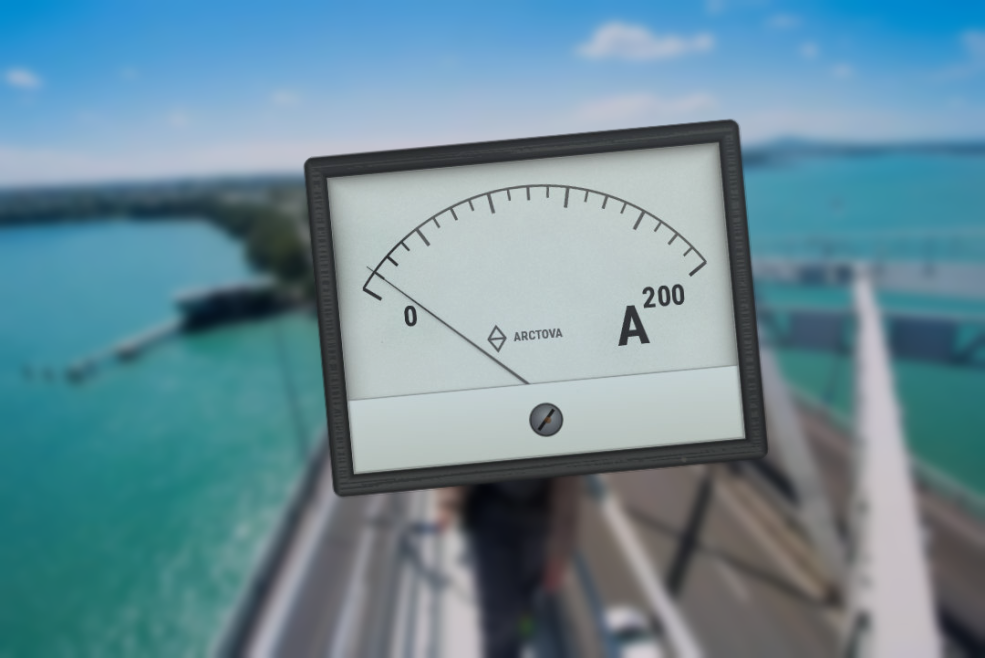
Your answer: **10** A
